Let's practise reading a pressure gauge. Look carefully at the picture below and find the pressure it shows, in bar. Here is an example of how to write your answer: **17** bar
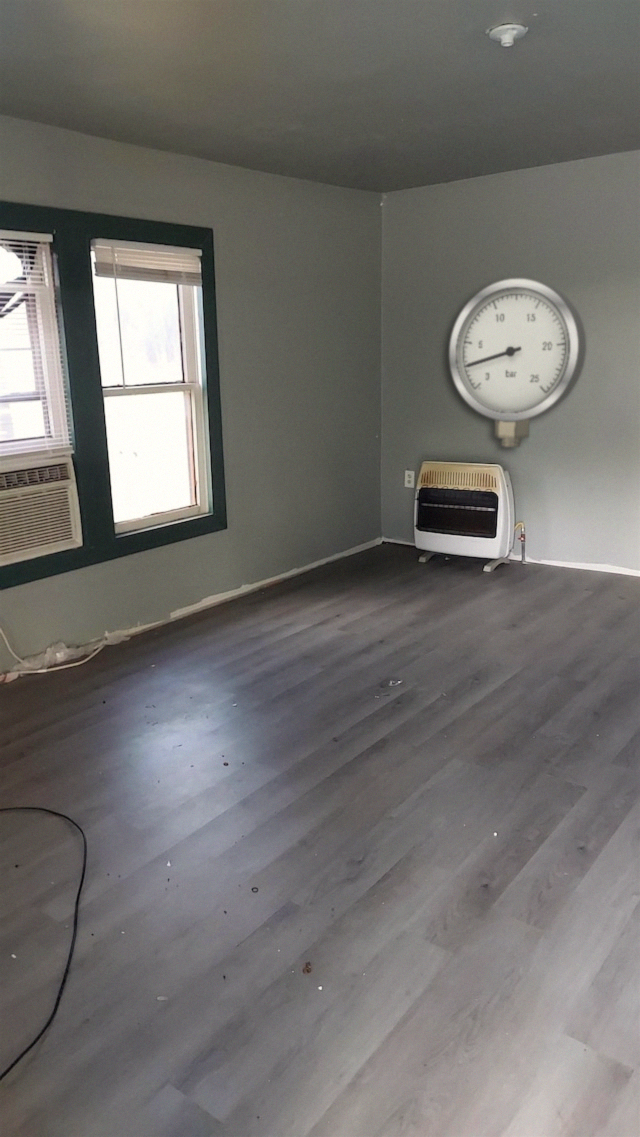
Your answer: **2.5** bar
